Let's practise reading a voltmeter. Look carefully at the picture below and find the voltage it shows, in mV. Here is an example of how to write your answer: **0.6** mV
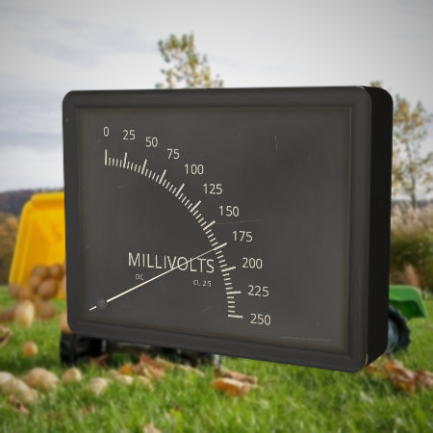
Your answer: **175** mV
